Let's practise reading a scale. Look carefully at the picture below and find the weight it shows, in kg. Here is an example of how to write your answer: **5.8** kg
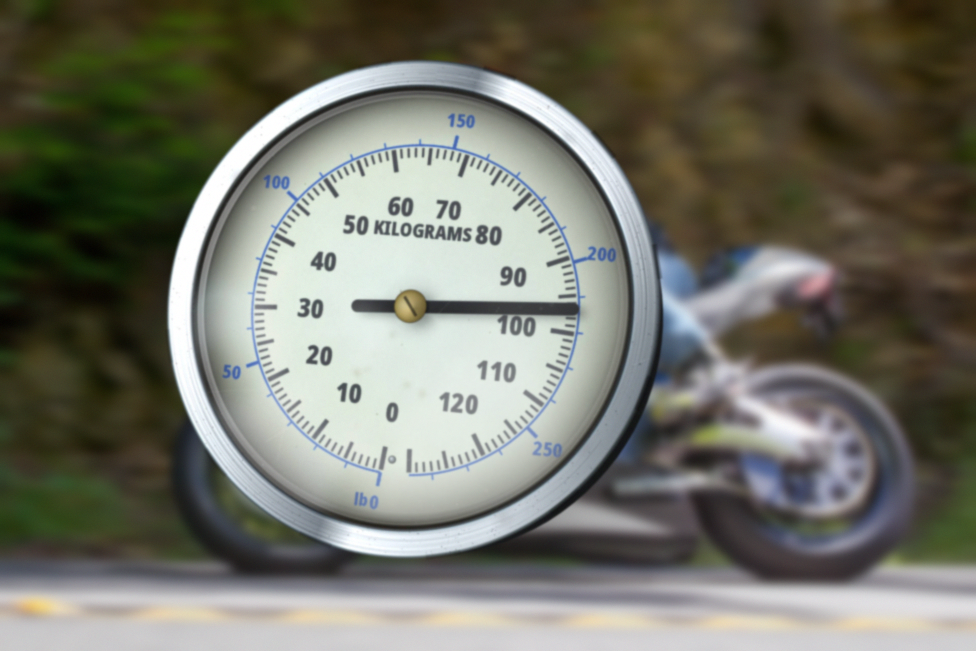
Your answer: **97** kg
